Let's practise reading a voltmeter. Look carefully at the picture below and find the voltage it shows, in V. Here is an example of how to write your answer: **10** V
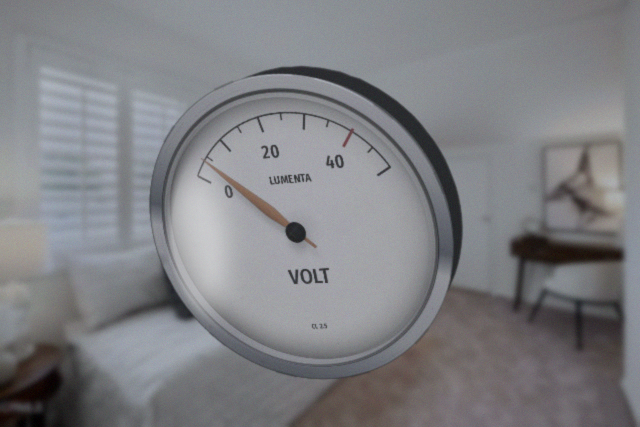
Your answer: **5** V
